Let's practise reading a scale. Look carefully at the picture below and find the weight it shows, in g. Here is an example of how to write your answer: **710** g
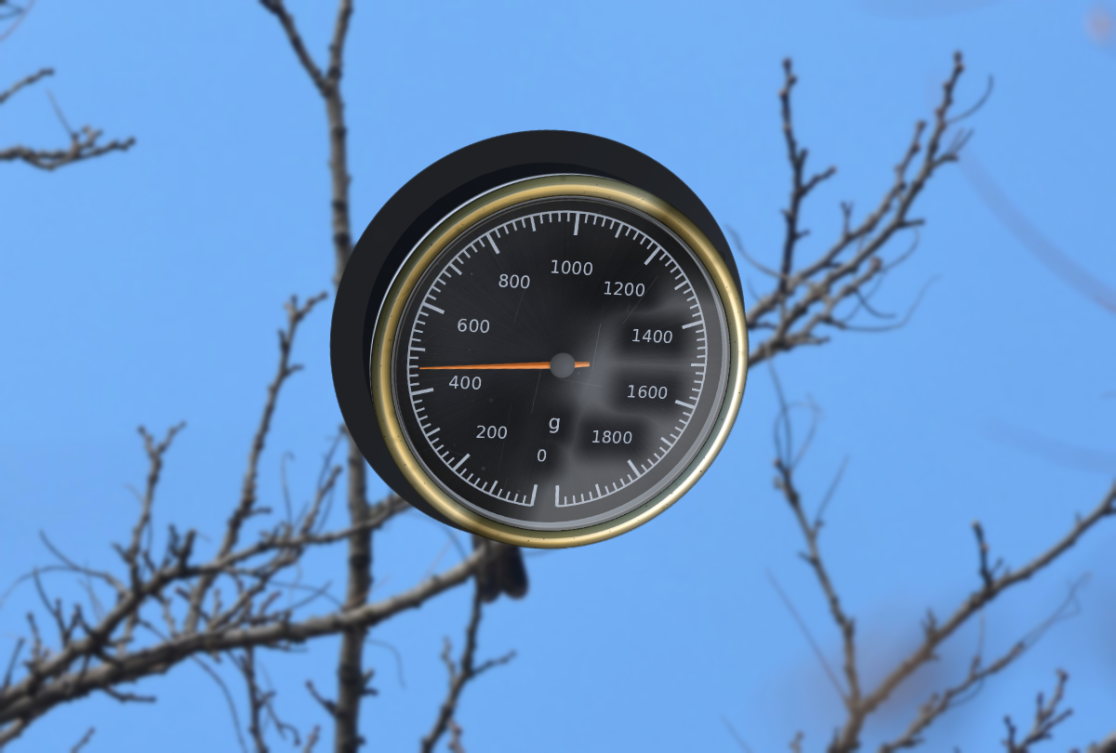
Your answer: **460** g
